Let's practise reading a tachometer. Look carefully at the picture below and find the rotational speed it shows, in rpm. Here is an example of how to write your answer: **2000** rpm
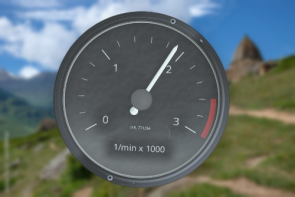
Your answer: **1900** rpm
